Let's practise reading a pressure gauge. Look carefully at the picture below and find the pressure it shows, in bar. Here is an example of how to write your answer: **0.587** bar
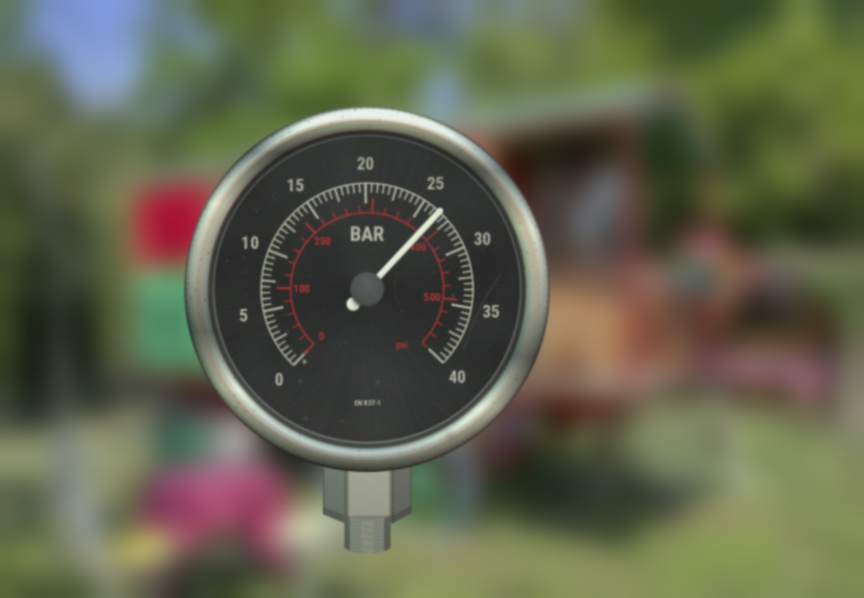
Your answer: **26.5** bar
